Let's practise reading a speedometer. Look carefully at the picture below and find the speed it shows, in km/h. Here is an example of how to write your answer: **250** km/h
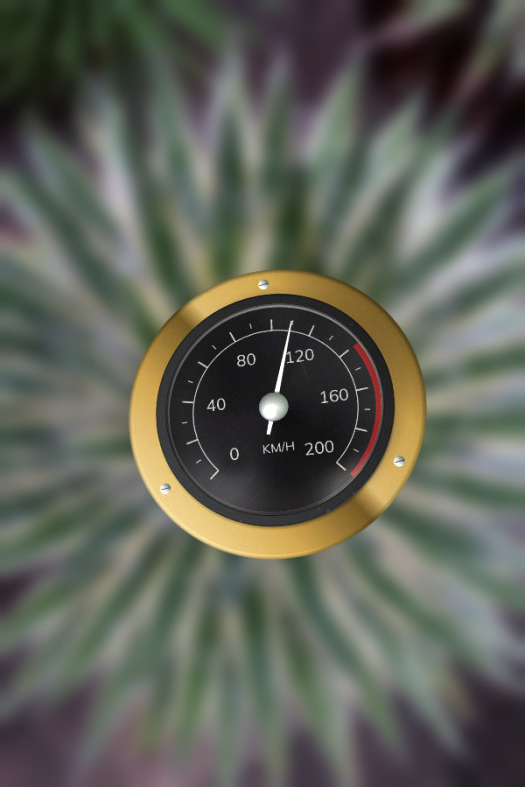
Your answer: **110** km/h
